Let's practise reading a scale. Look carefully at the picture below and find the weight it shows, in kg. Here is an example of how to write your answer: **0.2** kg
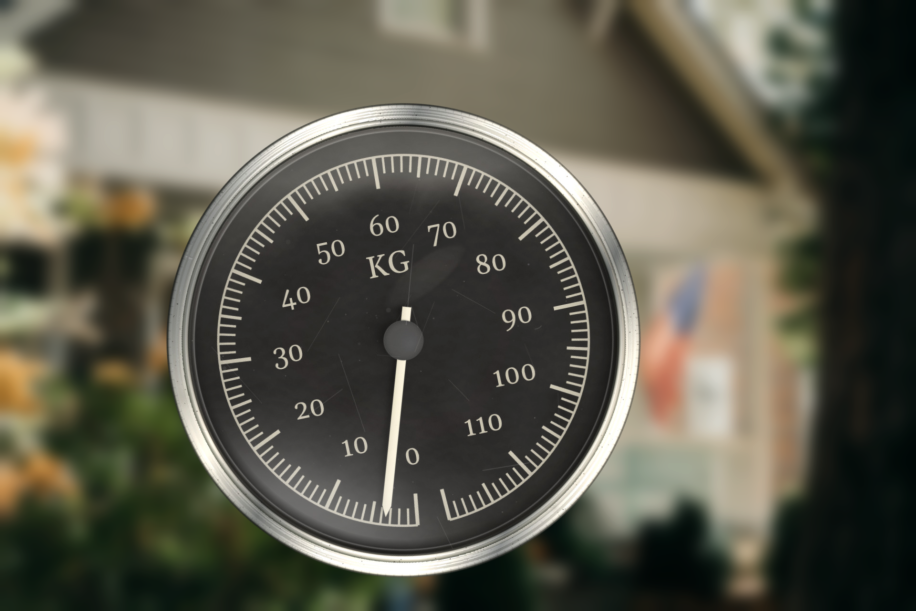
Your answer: **3.5** kg
